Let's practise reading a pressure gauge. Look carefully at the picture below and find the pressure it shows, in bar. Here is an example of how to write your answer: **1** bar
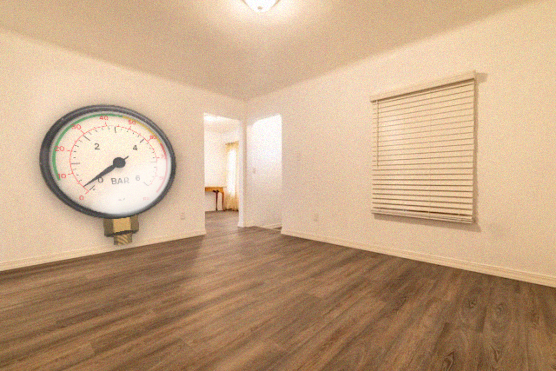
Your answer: **0.2** bar
